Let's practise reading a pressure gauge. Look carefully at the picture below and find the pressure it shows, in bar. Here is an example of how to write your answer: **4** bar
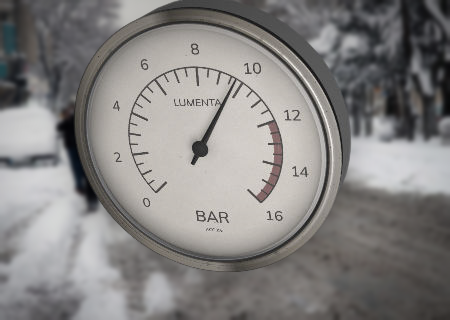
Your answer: **9.75** bar
